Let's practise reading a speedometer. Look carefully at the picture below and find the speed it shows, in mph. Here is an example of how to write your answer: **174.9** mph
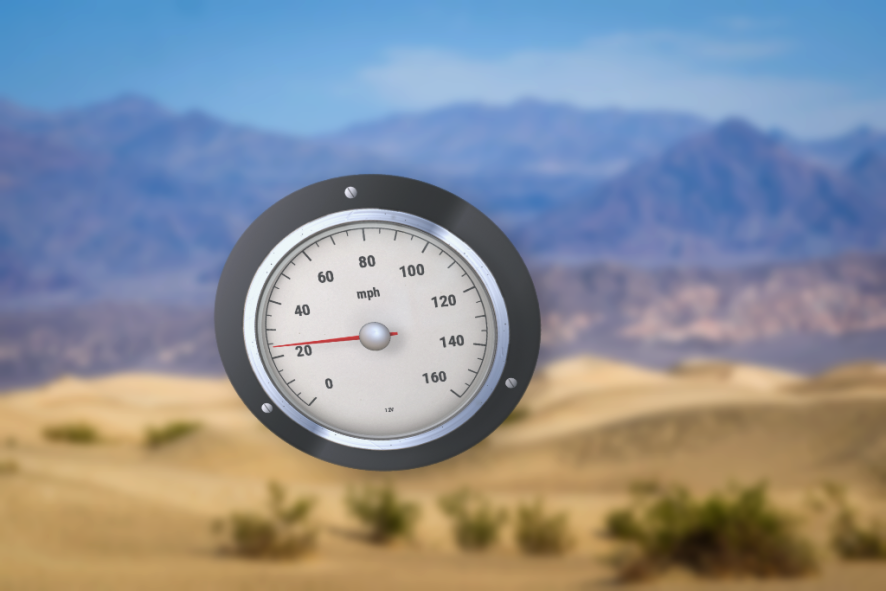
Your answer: **25** mph
